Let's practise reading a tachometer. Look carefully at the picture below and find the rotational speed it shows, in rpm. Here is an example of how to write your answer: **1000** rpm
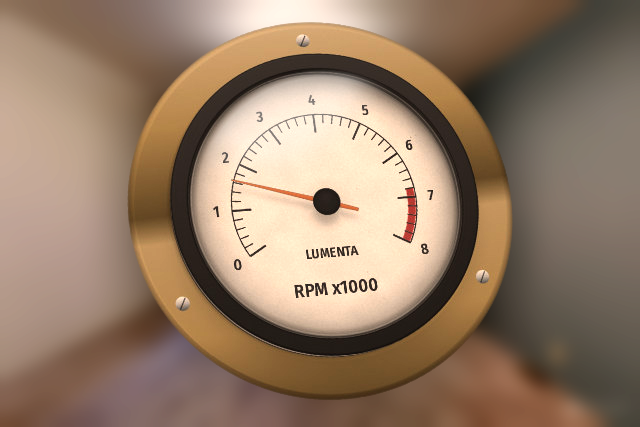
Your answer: **1600** rpm
